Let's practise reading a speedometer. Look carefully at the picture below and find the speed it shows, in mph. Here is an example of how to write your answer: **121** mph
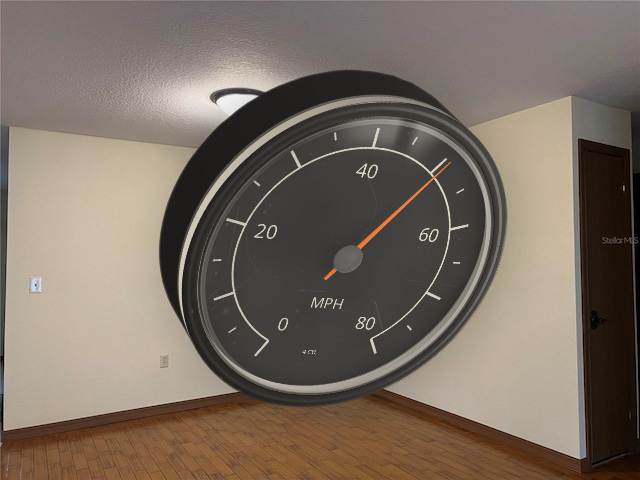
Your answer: **50** mph
